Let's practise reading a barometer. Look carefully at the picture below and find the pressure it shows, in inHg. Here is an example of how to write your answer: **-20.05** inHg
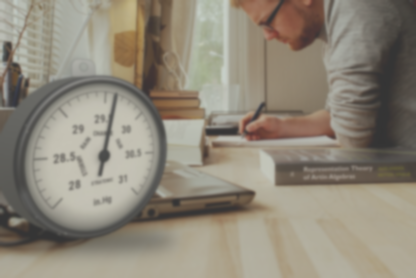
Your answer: **29.6** inHg
